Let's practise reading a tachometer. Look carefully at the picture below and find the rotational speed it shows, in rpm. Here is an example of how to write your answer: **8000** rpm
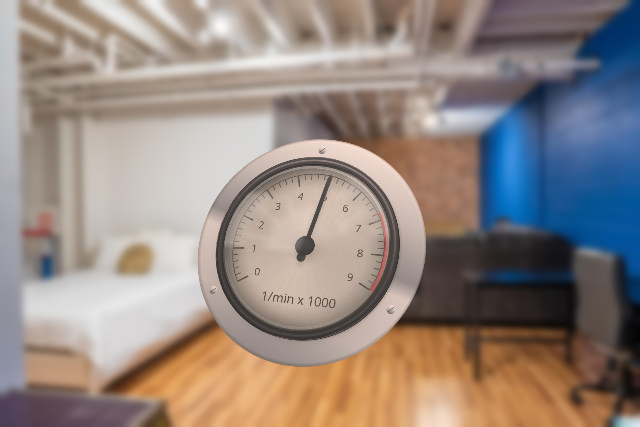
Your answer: **5000** rpm
